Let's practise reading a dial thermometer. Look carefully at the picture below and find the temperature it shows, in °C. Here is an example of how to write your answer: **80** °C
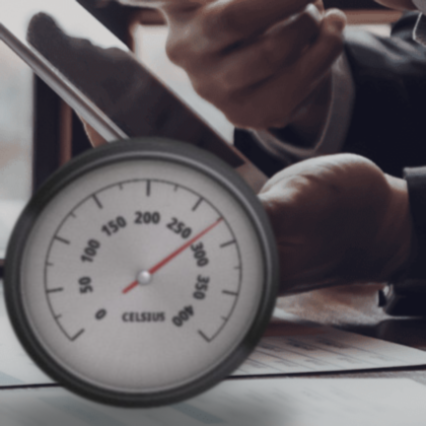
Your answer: **275** °C
